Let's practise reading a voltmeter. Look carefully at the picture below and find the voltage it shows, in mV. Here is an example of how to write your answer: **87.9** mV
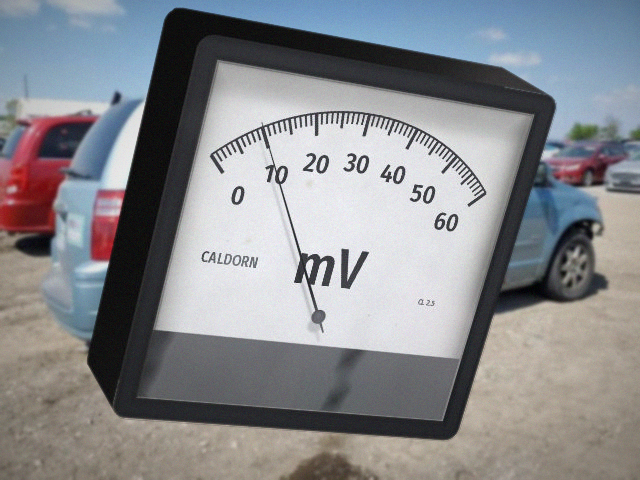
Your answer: **10** mV
